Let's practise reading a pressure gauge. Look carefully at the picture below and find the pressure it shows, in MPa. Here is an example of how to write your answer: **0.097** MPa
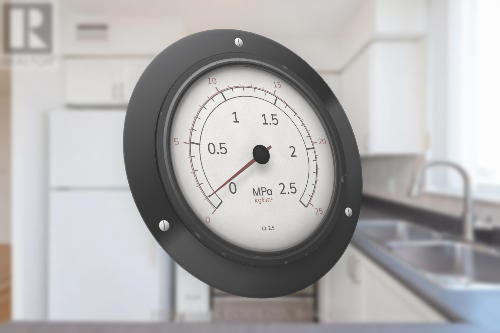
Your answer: **0.1** MPa
